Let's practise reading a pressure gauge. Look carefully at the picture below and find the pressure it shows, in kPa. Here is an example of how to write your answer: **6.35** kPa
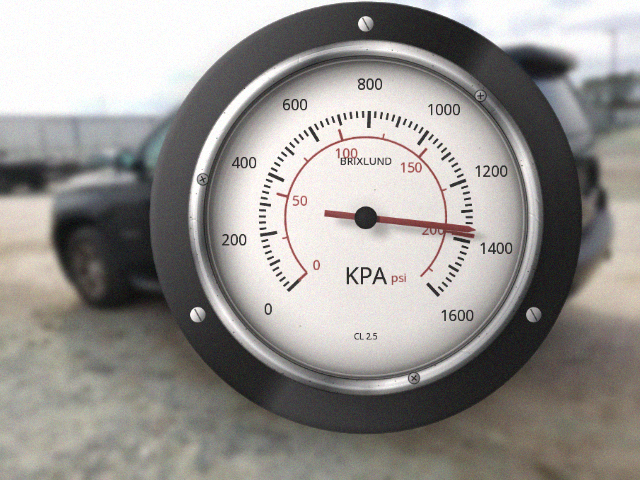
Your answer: **1360** kPa
